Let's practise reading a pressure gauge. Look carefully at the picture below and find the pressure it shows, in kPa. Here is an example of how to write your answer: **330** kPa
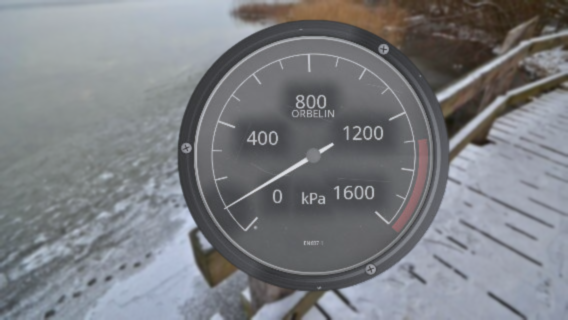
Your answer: **100** kPa
